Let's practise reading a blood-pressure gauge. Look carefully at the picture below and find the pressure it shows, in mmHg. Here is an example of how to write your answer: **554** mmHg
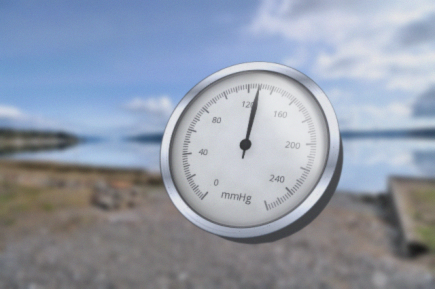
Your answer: **130** mmHg
